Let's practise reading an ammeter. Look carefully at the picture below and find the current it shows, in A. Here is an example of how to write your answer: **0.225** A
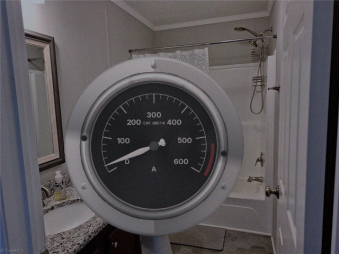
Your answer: **20** A
